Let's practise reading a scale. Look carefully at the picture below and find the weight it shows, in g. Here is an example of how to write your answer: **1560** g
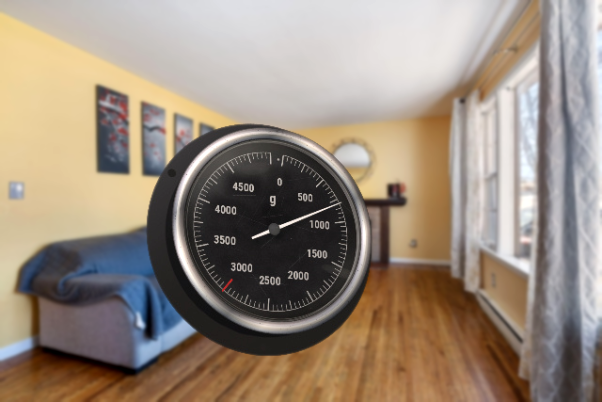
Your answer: **800** g
